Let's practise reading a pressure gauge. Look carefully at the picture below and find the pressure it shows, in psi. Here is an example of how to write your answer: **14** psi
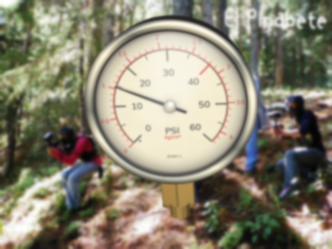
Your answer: **15** psi
